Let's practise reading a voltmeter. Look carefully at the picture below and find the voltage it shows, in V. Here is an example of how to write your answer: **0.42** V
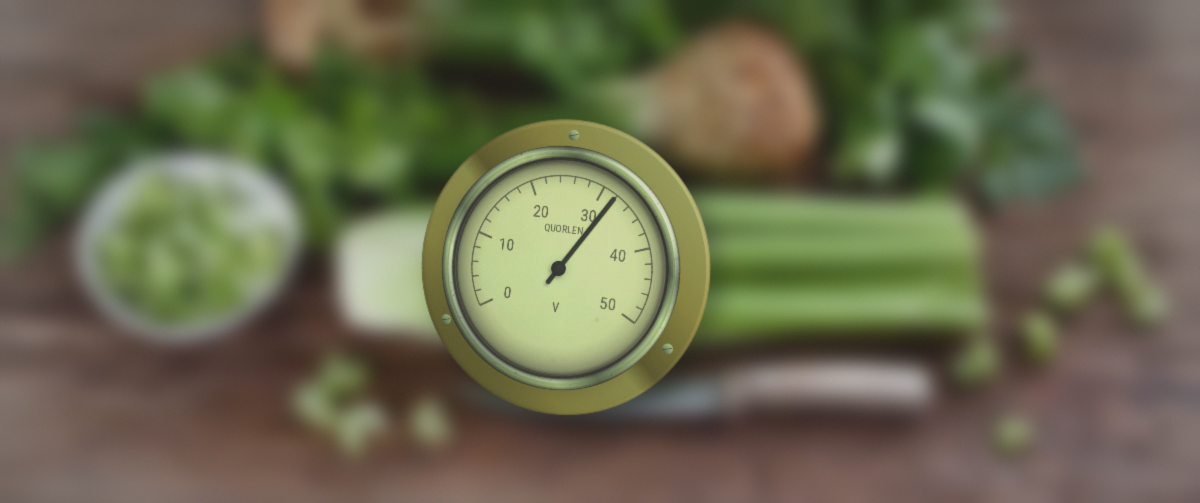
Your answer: **32** V
